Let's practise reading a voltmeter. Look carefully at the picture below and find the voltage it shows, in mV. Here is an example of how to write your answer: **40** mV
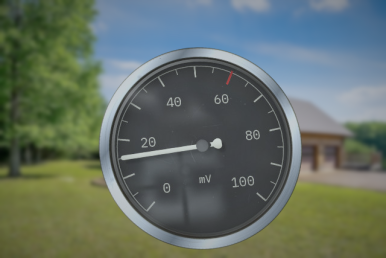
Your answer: **15** mV
